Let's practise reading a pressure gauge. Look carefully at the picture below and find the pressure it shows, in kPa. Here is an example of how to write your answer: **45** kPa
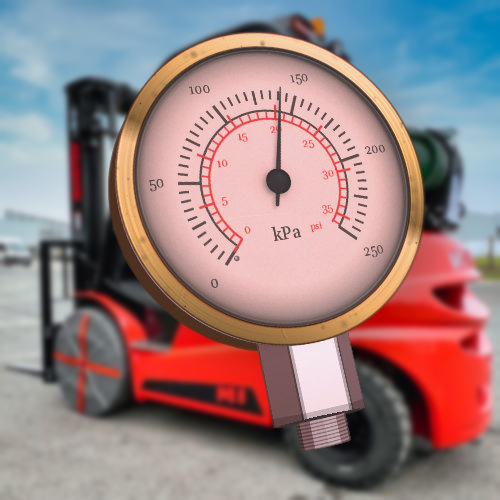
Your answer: **140** kPa
